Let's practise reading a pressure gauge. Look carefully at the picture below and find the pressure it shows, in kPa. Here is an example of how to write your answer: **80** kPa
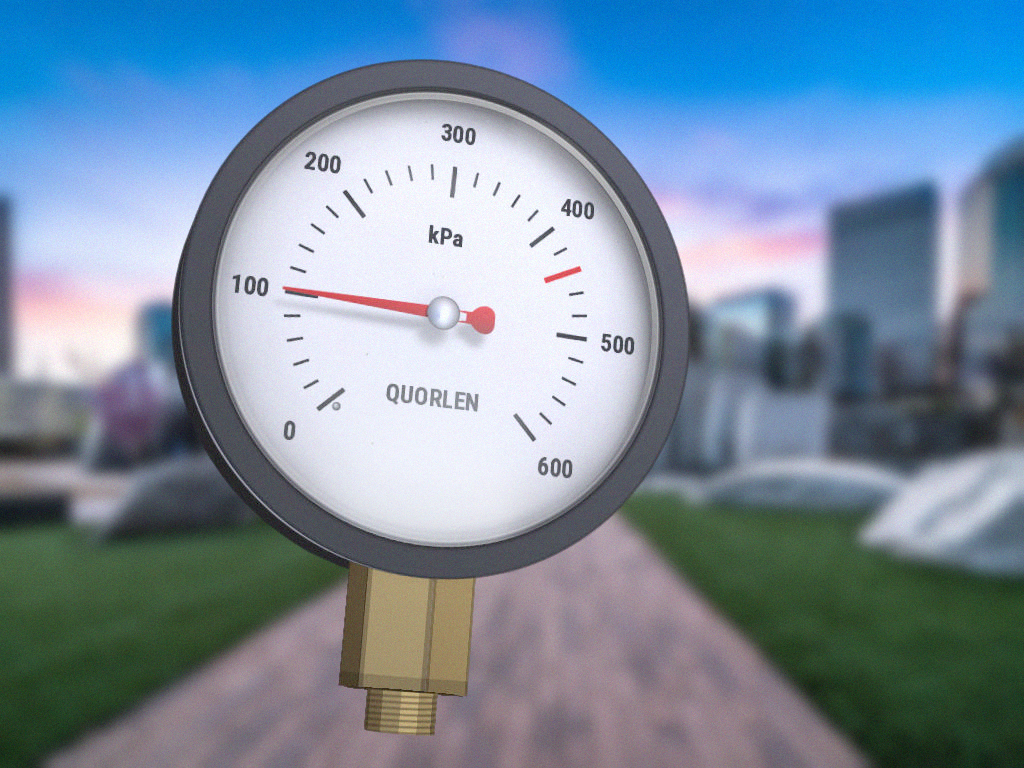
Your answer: **100** kPa
